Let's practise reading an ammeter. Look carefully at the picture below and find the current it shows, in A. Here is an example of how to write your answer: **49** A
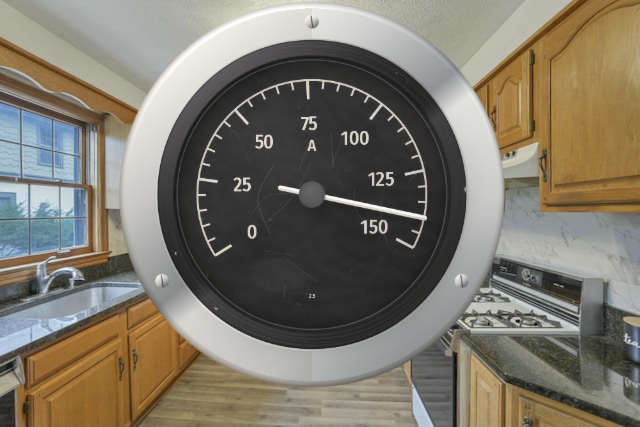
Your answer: **140** A
